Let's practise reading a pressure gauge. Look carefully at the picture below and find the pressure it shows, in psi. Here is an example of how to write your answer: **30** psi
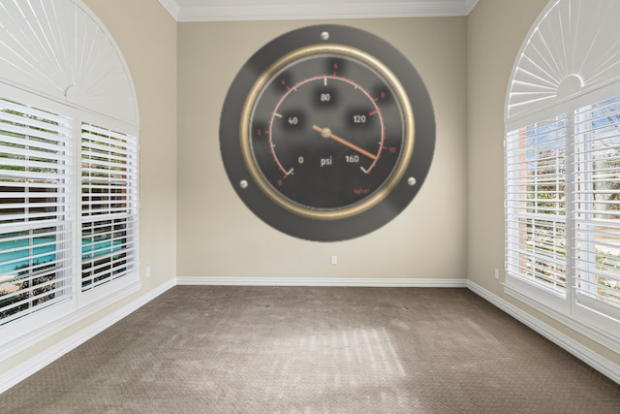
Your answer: **150** psi
